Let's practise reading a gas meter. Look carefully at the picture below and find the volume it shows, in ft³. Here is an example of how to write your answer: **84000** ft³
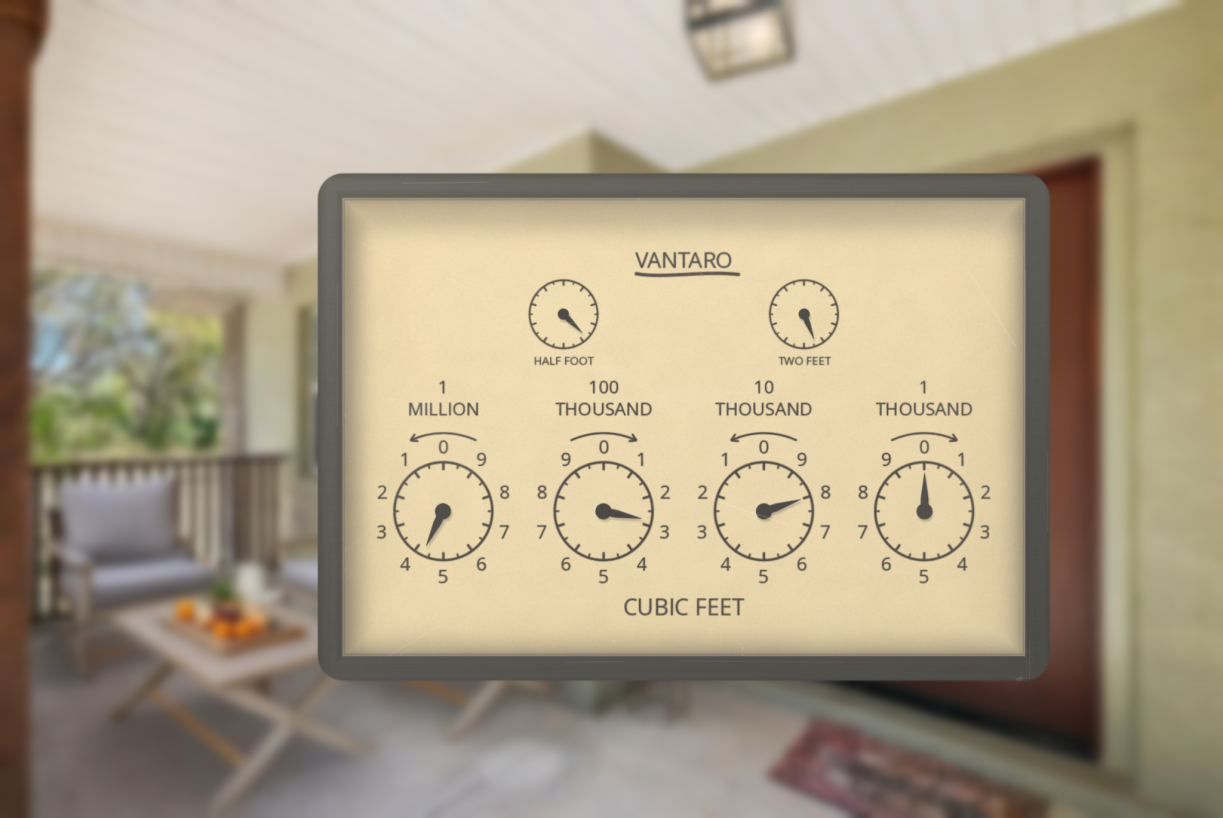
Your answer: **428000** ft³
